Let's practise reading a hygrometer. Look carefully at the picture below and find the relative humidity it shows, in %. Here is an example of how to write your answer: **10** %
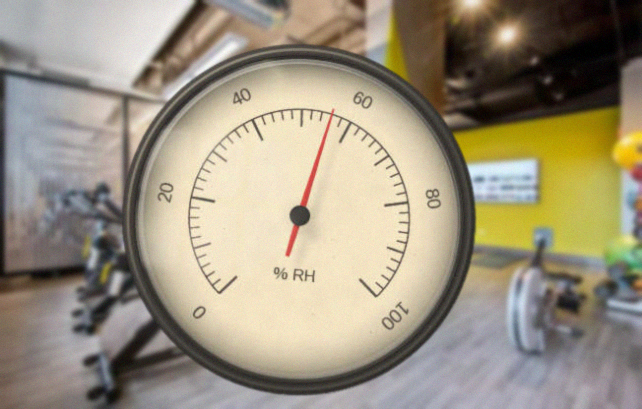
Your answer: **56** %
